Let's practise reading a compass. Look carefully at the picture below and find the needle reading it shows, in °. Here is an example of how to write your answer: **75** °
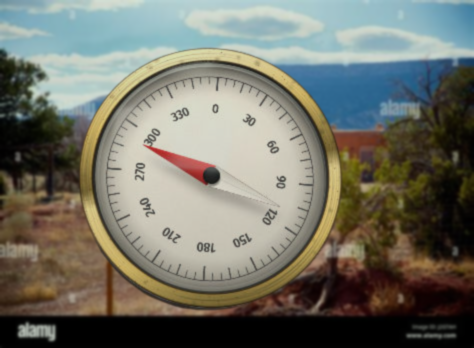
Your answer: **290** °
